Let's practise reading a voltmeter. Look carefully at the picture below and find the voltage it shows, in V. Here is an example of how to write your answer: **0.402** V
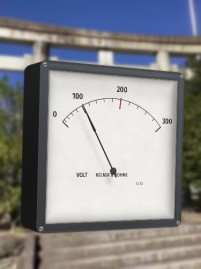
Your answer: **100** V
